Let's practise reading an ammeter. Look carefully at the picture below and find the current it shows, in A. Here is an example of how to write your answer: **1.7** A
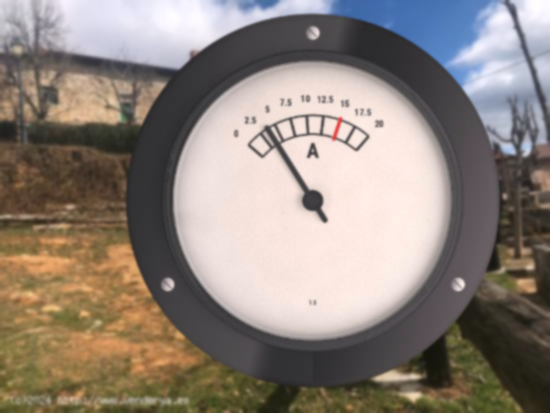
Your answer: **3.75** A
